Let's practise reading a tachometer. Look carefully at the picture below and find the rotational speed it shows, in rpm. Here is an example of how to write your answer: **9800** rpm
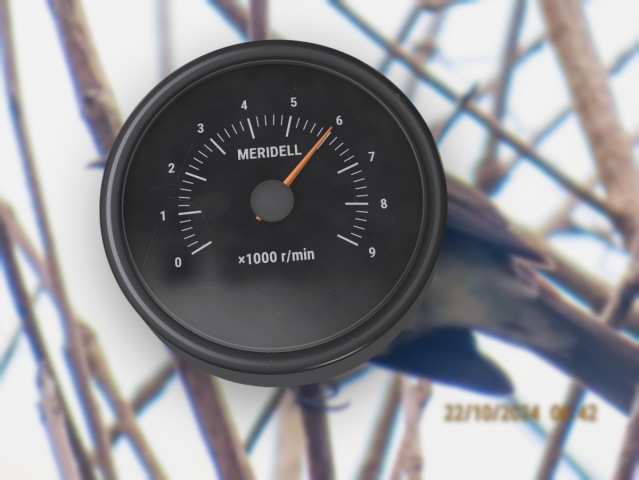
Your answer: **6000** rpm
